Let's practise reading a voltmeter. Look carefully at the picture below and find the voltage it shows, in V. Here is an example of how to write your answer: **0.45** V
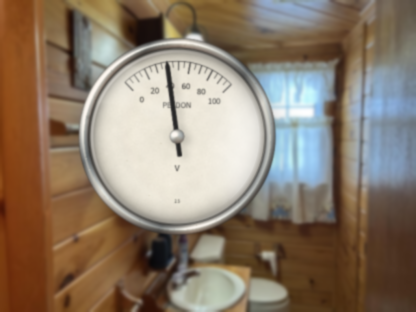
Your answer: **40** V
